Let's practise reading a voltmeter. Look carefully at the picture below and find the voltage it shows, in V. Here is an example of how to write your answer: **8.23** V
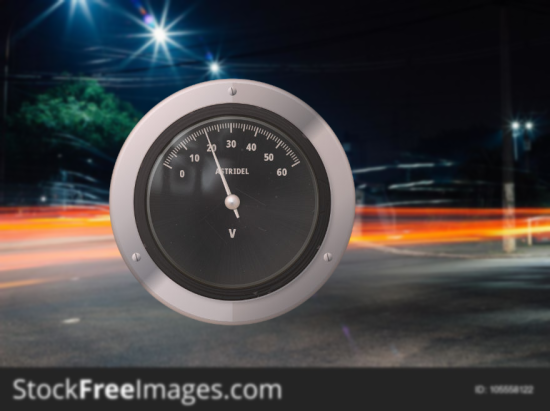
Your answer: **20** V
